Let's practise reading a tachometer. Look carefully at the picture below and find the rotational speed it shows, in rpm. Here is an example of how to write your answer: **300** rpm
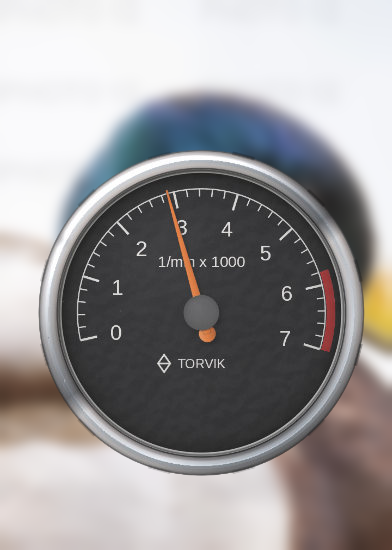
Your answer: **2900** rpm
